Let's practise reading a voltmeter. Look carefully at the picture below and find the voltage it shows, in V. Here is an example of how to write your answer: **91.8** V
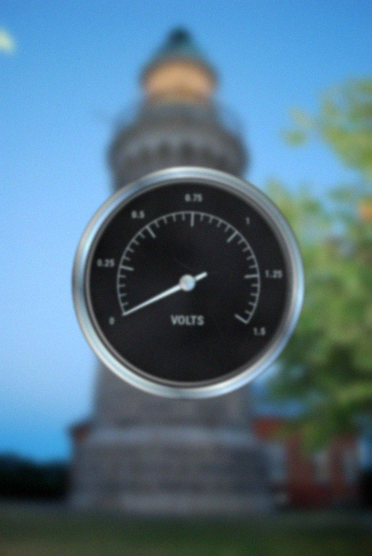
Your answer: **0** V
